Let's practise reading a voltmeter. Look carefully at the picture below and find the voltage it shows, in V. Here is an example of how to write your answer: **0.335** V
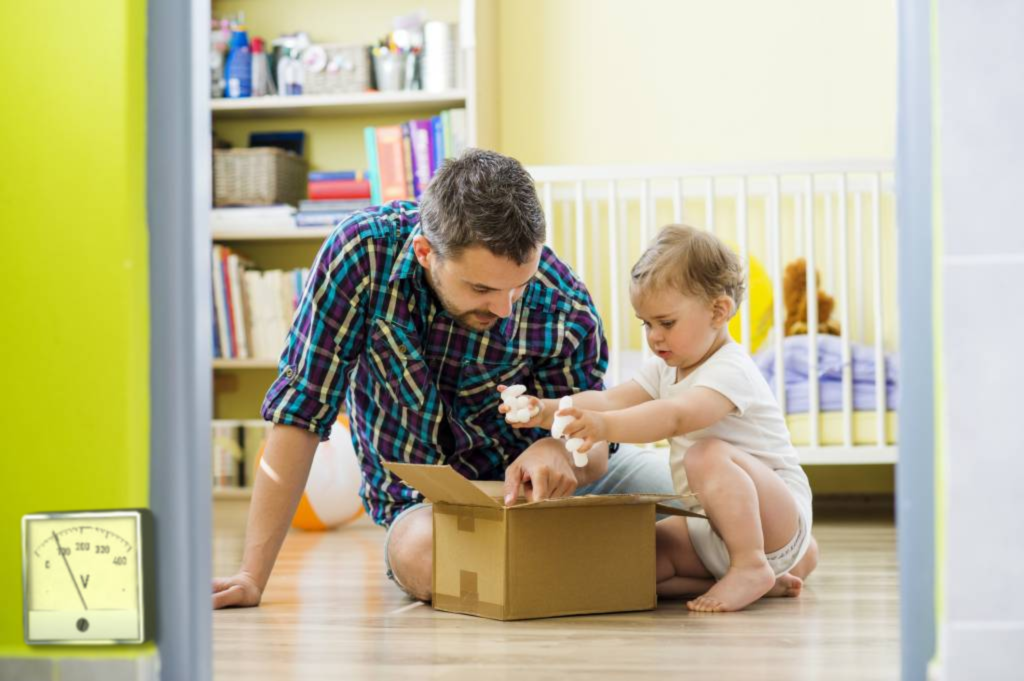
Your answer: **100** V
